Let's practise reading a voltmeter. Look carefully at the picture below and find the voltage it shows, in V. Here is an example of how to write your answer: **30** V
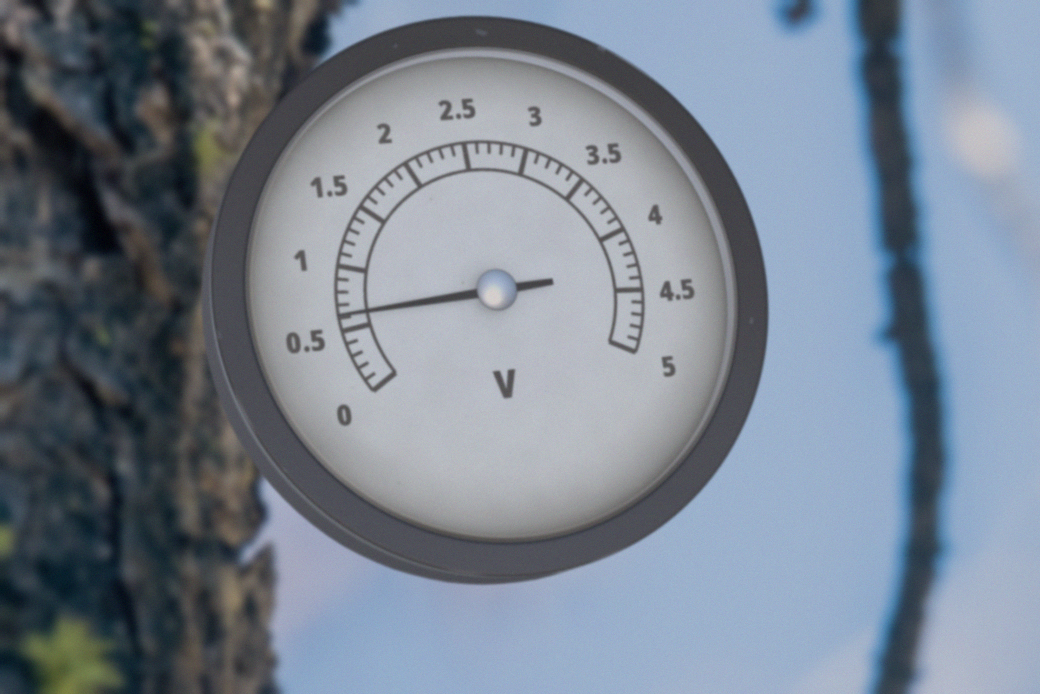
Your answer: **0.6** V
